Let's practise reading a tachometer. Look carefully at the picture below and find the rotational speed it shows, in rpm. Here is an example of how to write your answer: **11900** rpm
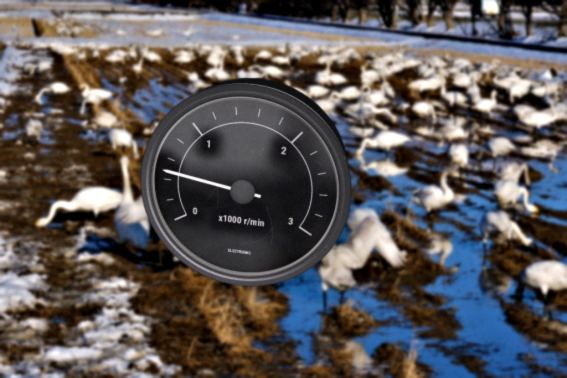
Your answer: **500** rpm
